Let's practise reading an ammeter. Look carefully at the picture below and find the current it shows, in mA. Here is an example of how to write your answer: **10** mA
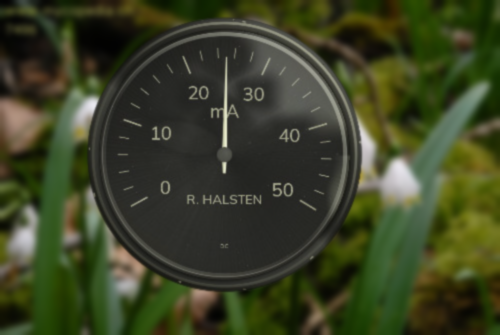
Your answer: **25** mA
